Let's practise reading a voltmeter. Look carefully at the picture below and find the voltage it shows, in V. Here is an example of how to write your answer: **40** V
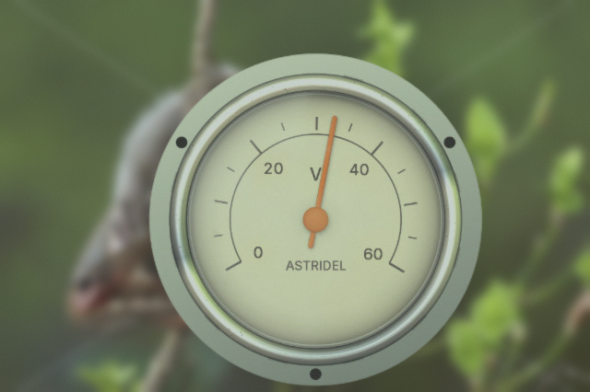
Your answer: **32.5** V
